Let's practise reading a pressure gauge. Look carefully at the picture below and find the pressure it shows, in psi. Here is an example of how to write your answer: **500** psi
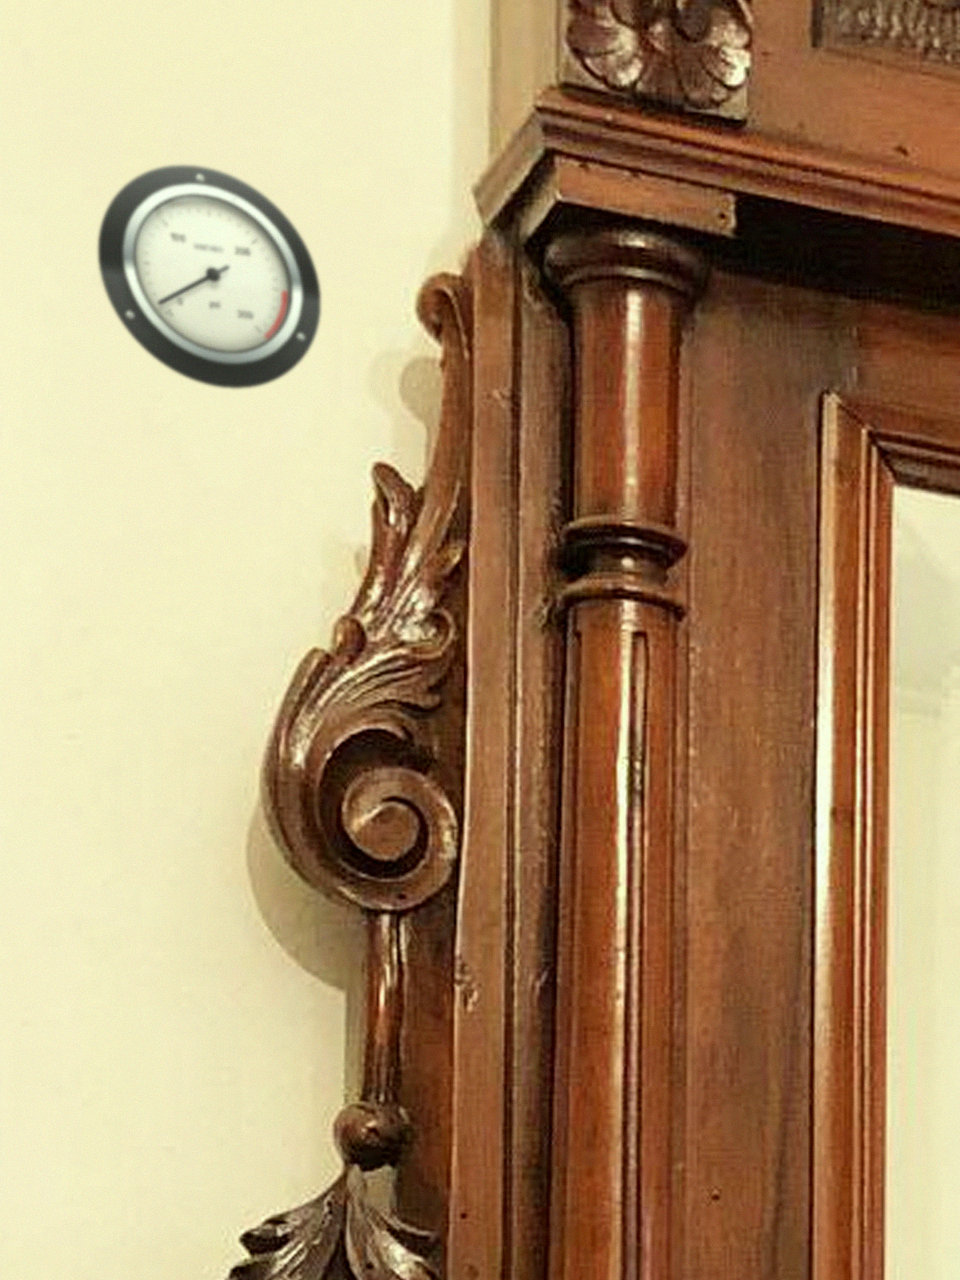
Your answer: **10** psi
